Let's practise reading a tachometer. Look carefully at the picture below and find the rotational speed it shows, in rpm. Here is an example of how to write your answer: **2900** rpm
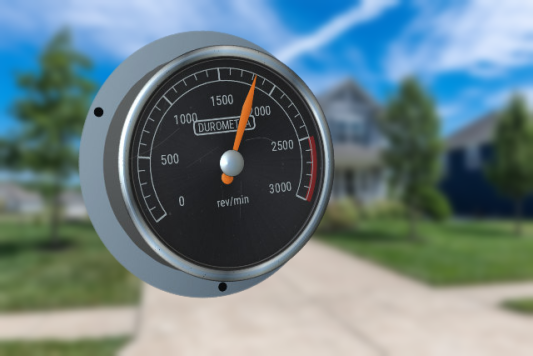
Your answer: **1800** rpm
